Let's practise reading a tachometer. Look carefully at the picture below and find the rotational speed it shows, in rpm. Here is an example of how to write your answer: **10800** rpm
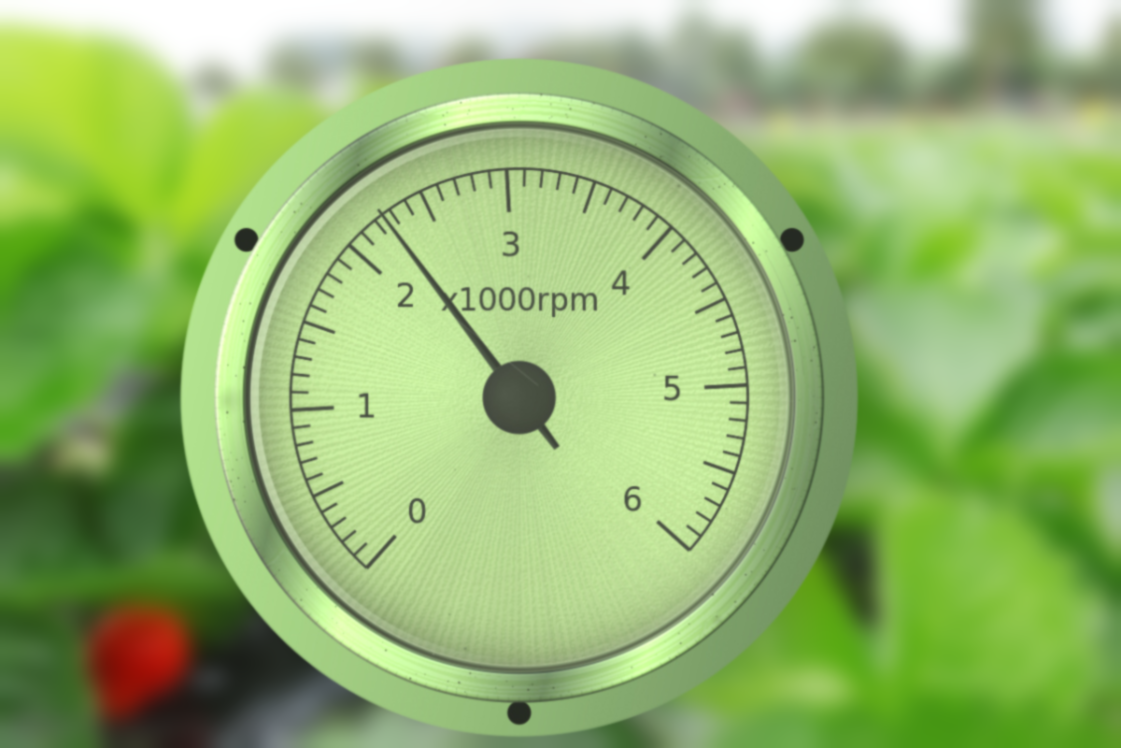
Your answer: **2250** rpm
